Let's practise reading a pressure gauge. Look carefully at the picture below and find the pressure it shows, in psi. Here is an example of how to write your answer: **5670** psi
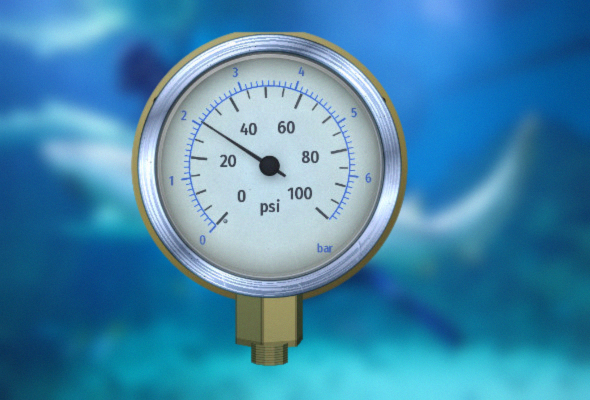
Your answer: **30** psi
